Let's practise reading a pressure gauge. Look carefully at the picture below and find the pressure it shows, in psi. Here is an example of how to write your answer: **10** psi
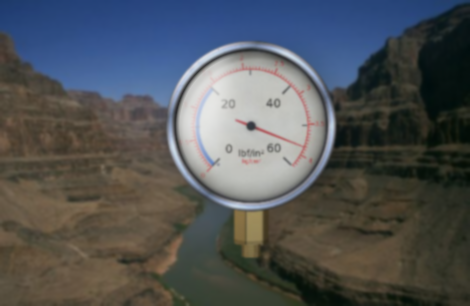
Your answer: **55** psi
